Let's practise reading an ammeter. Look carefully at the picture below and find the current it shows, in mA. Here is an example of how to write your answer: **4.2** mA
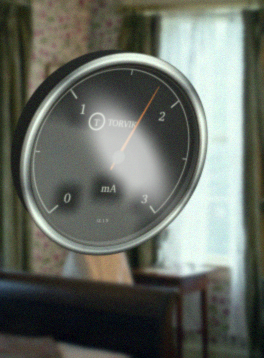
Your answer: **1.75** mA
